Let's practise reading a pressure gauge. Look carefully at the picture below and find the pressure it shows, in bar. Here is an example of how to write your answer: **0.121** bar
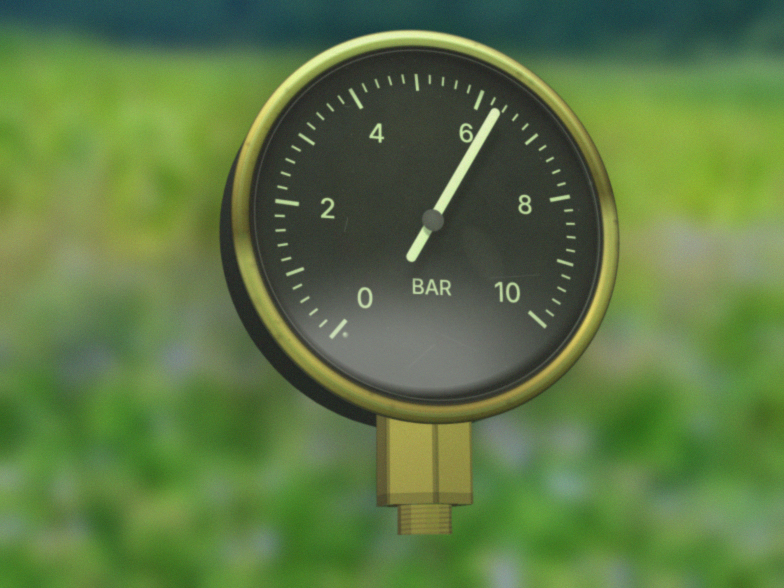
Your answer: **6.3** bar
